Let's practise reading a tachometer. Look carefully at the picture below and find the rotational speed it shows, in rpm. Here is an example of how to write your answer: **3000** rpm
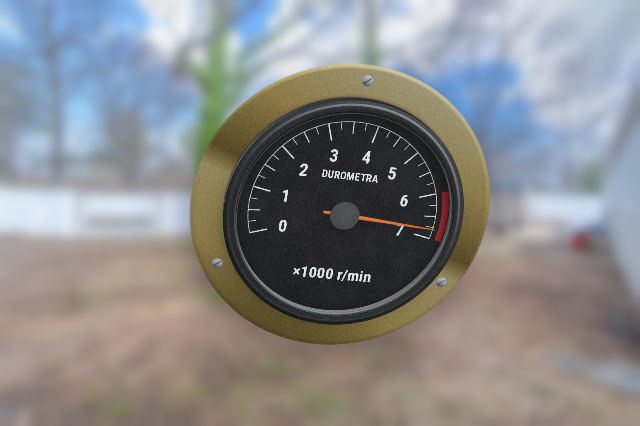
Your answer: **6750** rpm
